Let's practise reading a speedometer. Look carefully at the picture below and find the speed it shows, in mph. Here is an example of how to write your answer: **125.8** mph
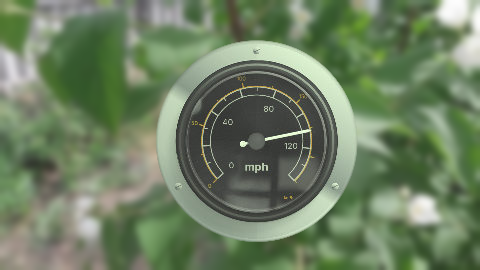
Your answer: **110** mph
